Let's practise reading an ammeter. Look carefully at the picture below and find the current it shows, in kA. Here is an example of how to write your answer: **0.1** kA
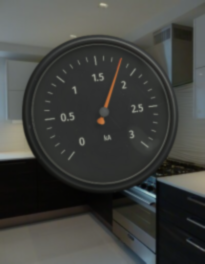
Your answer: **1.8** kA
